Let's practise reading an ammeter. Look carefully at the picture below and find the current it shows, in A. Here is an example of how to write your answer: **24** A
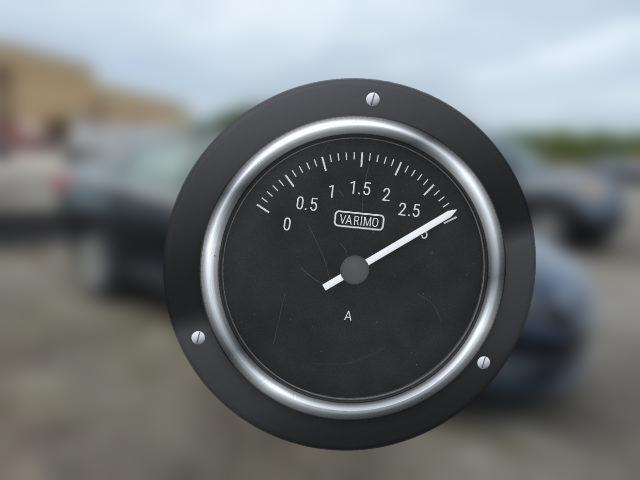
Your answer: **2.9** A
